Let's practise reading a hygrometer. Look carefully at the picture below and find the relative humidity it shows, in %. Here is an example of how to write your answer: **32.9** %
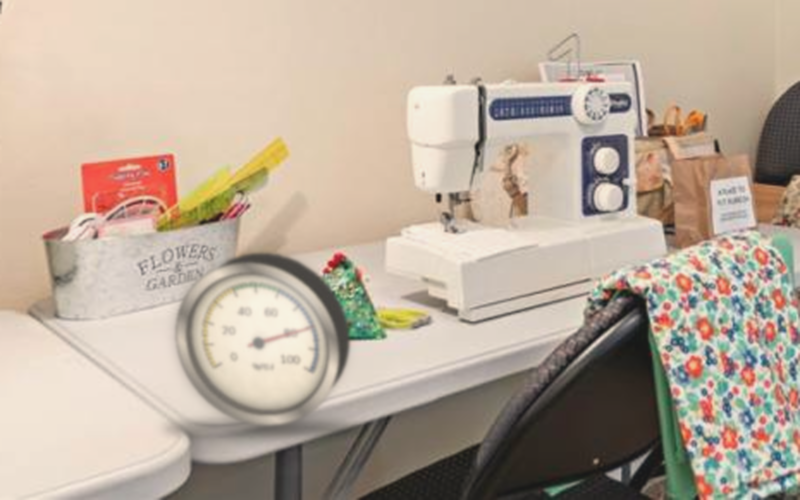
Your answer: **80** %
